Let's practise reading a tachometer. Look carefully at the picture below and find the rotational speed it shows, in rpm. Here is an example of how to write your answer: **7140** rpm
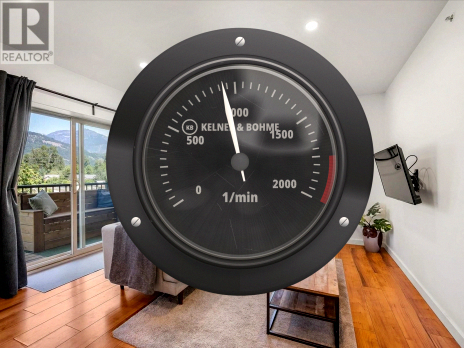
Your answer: **925** rpm
